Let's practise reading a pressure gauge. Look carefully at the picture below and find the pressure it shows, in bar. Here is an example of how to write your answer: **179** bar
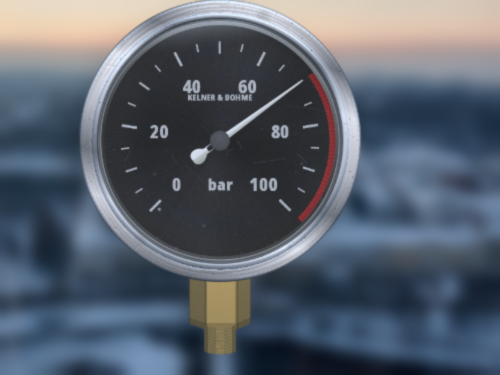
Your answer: **70** bar
